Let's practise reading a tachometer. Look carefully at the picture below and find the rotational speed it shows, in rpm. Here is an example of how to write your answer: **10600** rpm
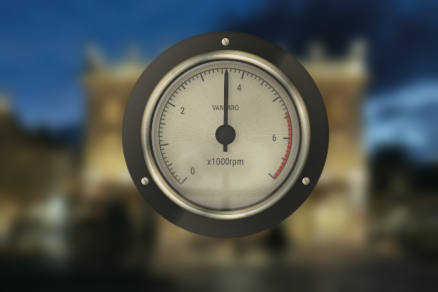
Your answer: **3600** rpm
